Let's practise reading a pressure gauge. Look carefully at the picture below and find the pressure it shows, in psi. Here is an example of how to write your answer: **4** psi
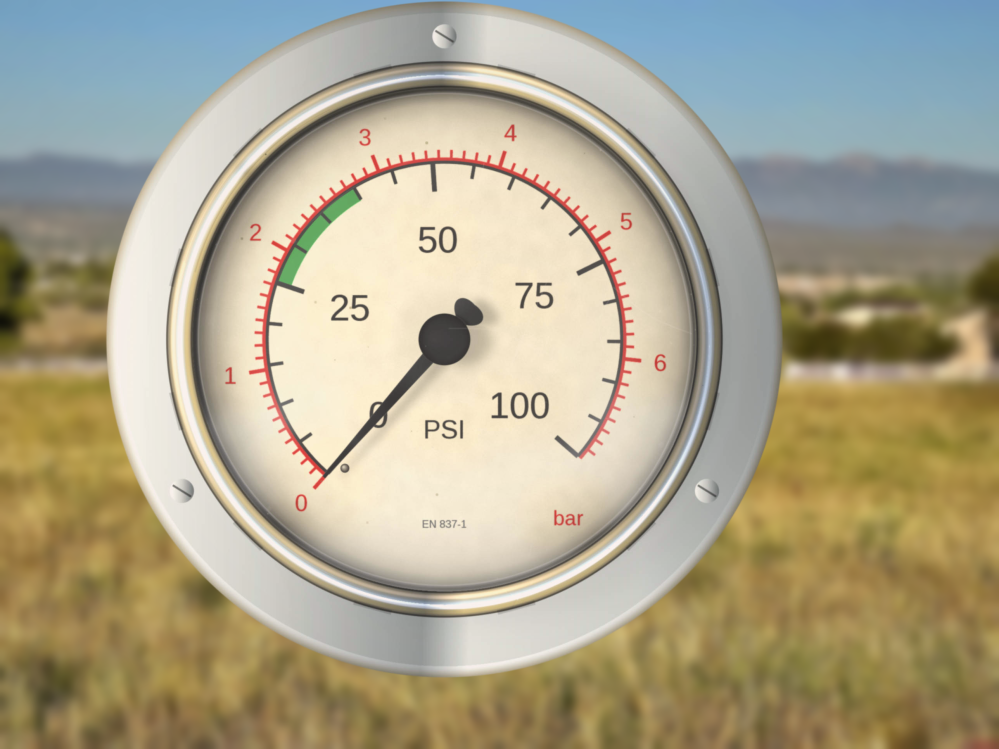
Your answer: **0** psi
